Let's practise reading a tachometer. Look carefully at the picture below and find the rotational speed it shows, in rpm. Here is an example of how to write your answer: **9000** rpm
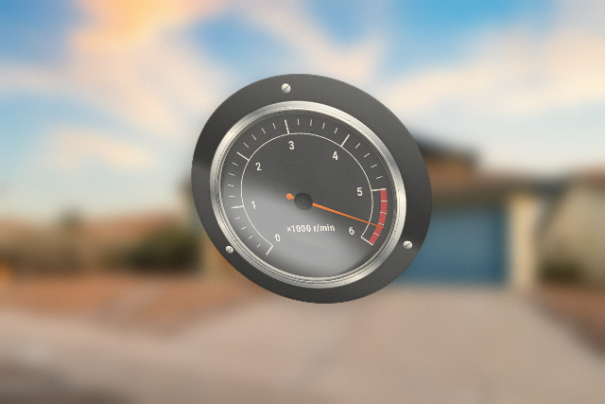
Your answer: **5600** rpm
